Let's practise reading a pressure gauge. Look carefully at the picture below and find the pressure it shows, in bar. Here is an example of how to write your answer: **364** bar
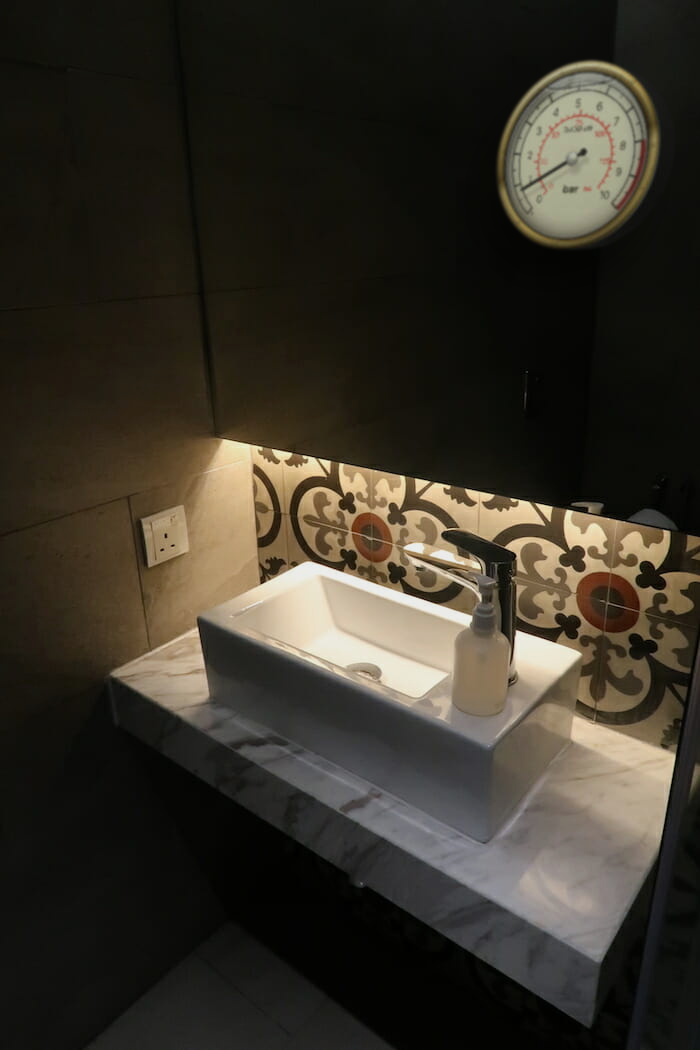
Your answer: **0.75** bar
